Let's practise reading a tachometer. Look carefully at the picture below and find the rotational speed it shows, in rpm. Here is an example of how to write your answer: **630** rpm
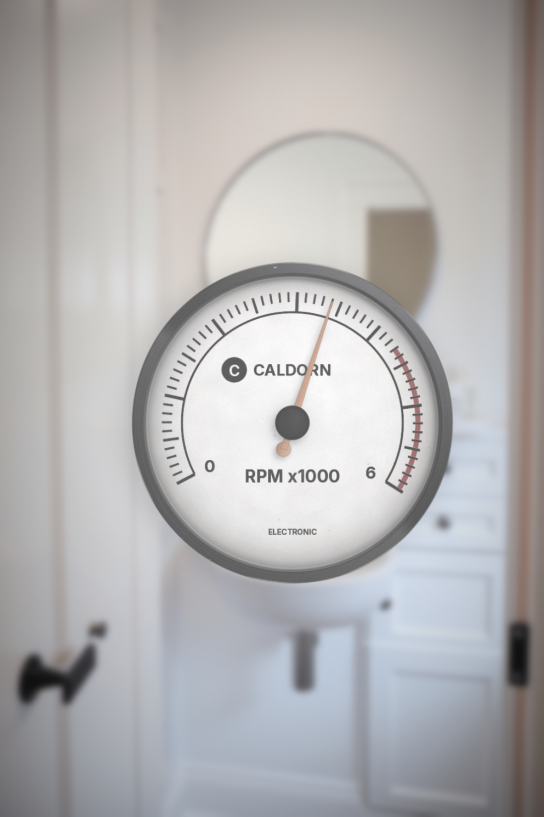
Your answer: **3400** rpm
